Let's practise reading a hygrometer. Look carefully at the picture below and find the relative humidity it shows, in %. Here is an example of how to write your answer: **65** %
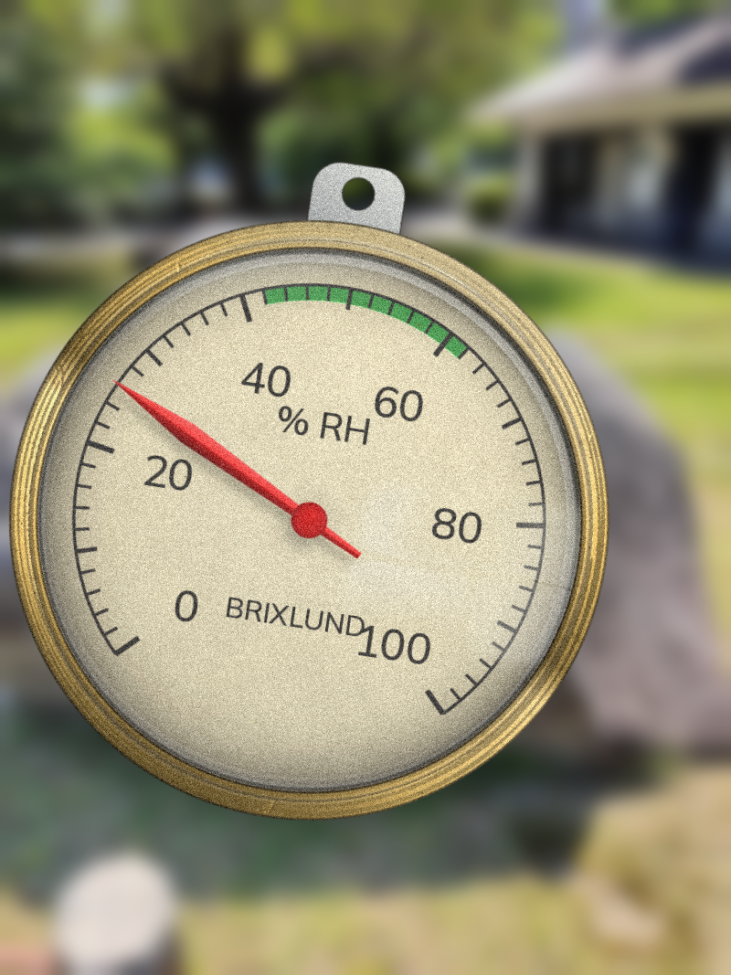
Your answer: **26** %
